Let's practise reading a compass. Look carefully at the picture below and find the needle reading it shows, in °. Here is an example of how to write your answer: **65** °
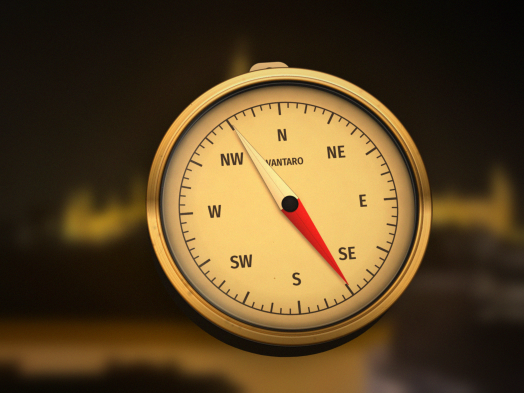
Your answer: **150** °
